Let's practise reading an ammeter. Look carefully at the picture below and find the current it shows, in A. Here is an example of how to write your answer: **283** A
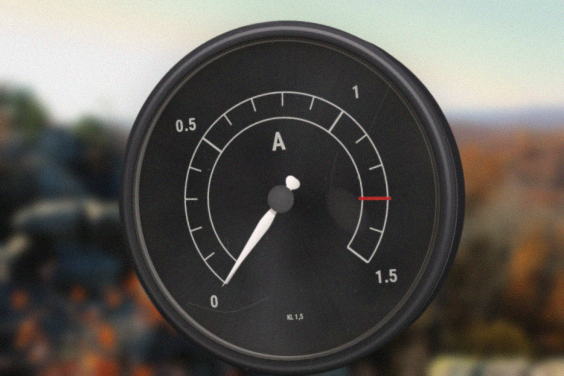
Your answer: **0** A
